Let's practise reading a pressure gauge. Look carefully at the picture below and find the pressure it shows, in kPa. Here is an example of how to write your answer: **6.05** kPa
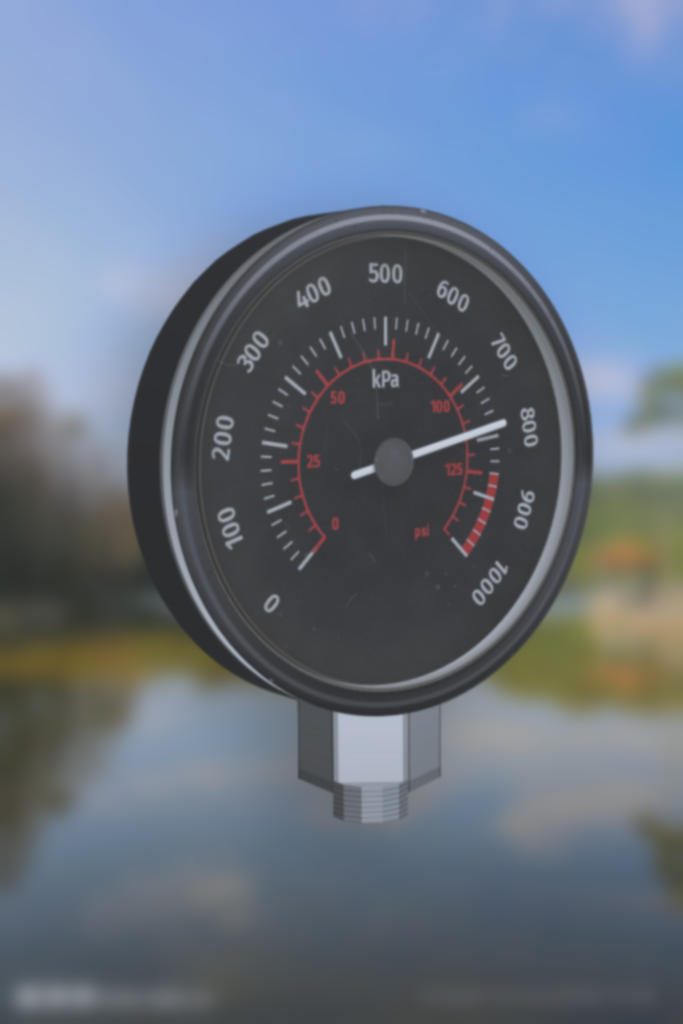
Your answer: **780** kPa
